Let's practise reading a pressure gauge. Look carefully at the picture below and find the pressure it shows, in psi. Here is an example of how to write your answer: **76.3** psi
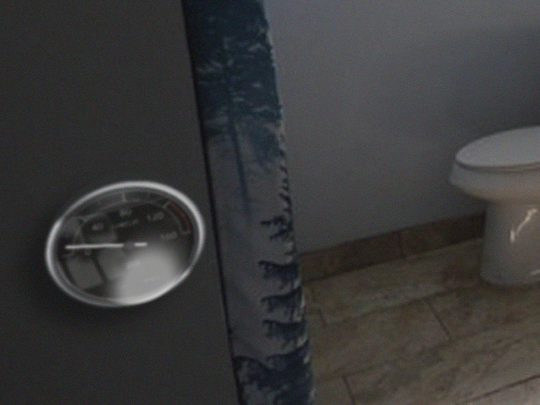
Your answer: **10** psi
